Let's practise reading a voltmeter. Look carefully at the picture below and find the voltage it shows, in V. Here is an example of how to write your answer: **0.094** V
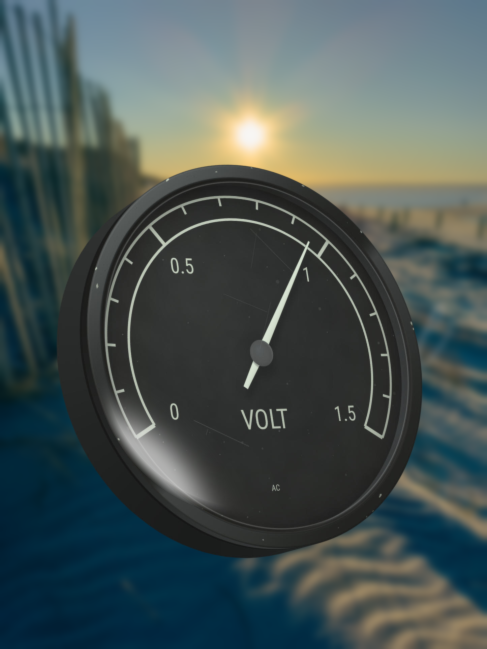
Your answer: **0.95** V
